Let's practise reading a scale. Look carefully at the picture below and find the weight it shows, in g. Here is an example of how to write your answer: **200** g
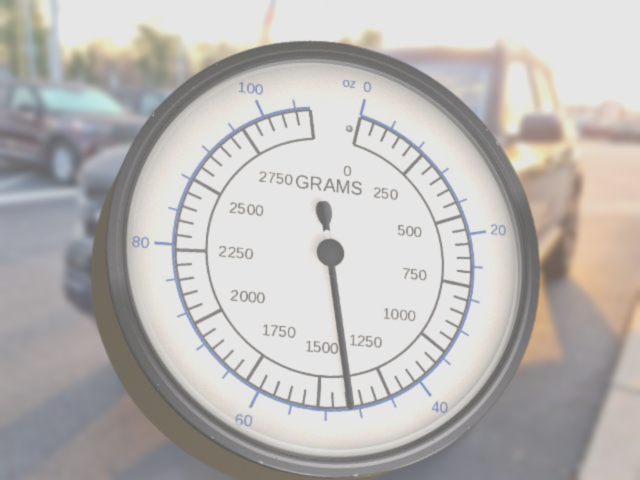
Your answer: **1400** g
